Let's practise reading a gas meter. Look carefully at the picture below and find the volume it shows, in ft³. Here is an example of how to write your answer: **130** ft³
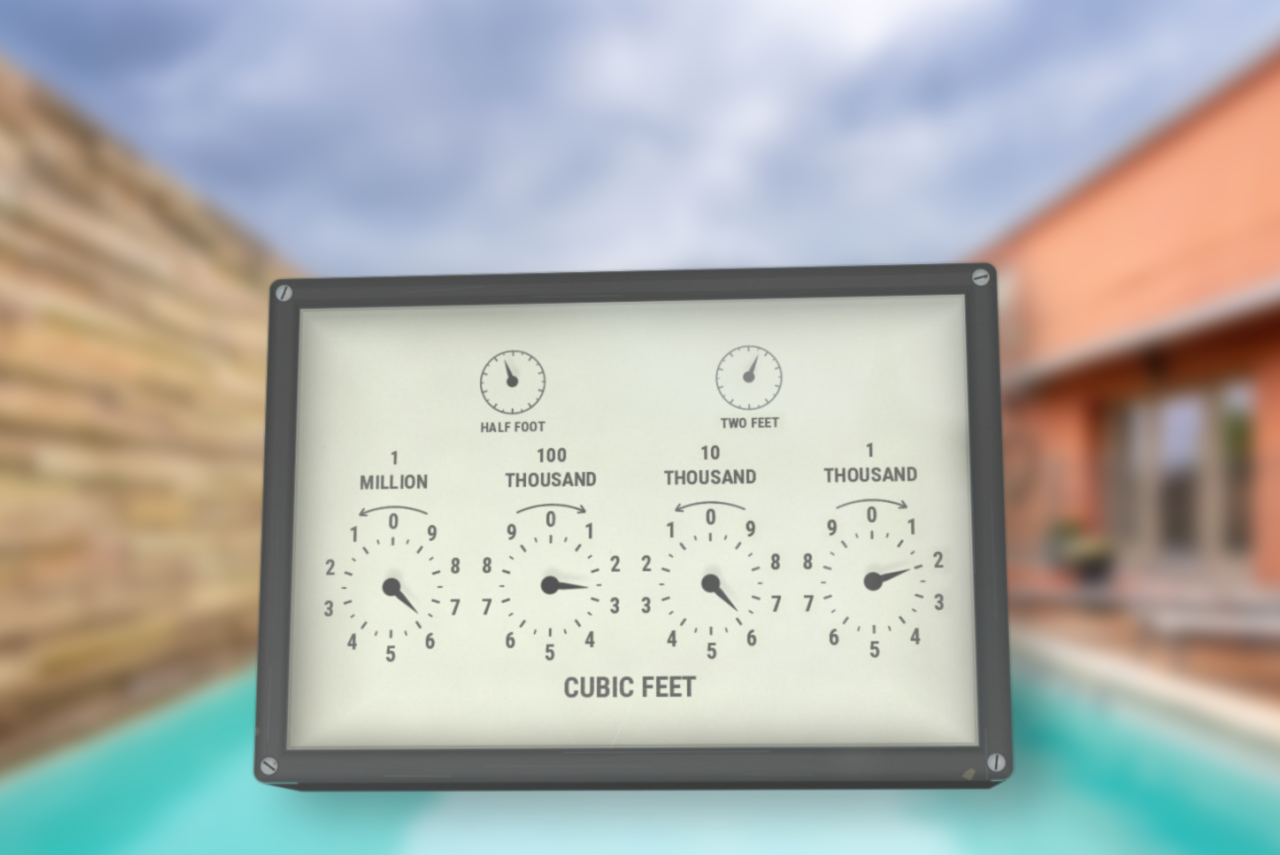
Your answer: **626200** ft³
